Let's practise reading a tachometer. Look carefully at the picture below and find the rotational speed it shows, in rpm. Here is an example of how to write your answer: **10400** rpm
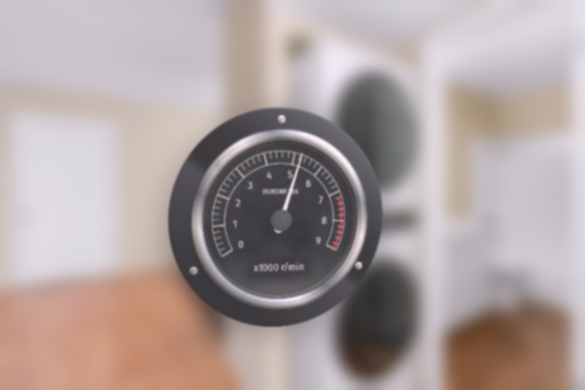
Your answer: **5200** rpm
